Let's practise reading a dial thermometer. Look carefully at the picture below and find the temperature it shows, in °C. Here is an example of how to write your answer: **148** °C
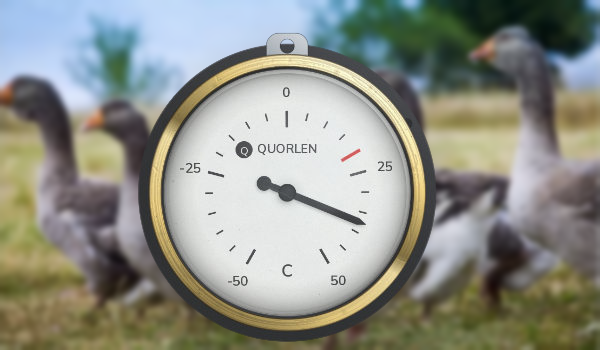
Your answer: **37.5** °C
